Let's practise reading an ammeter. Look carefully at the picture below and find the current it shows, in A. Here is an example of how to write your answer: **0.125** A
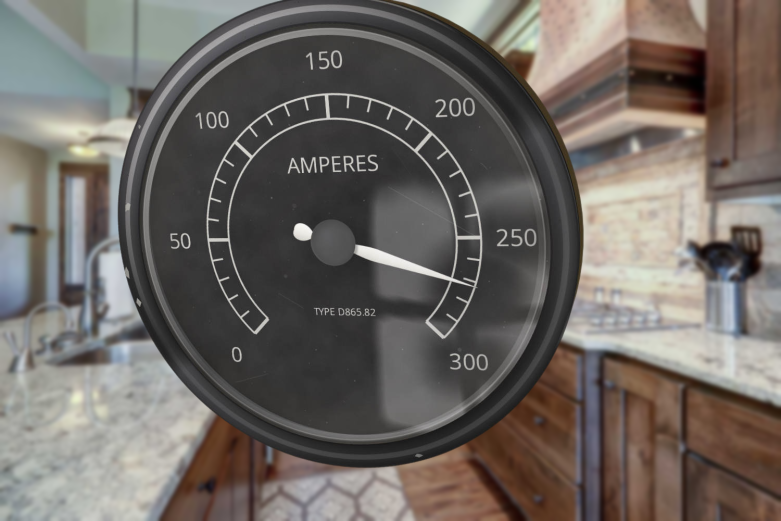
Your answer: **270** A
